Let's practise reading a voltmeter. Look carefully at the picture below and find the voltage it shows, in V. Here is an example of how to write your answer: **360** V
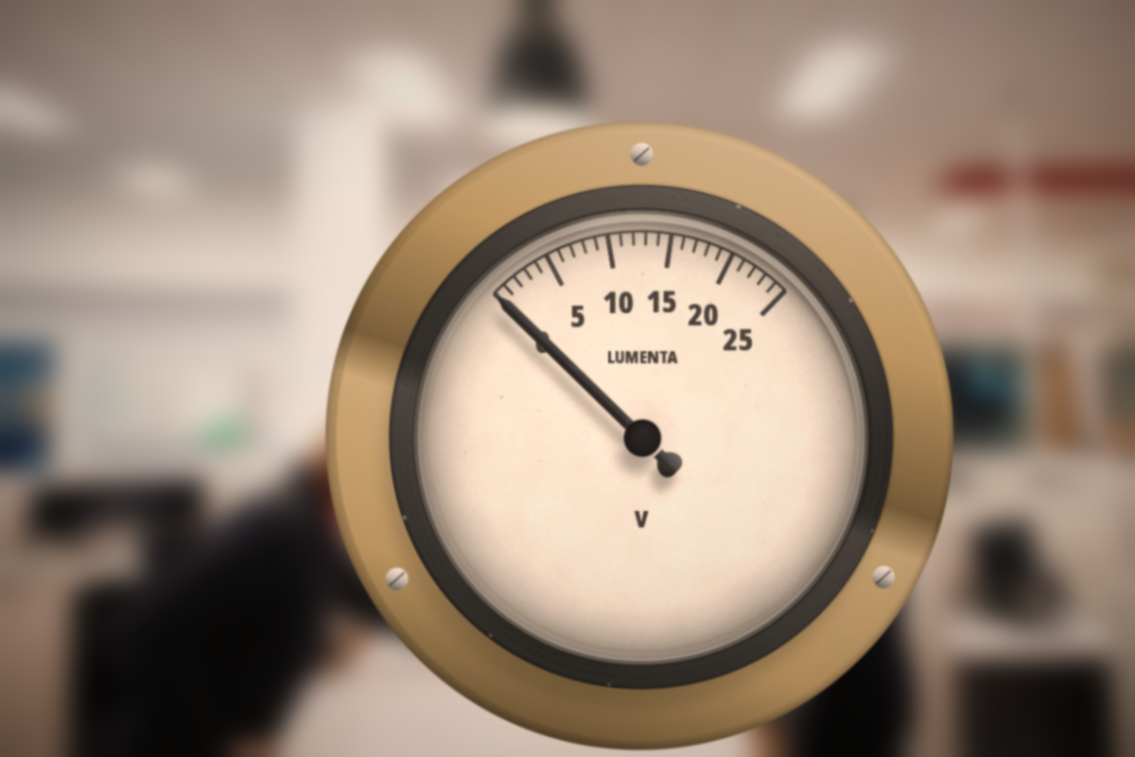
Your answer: **0** V
